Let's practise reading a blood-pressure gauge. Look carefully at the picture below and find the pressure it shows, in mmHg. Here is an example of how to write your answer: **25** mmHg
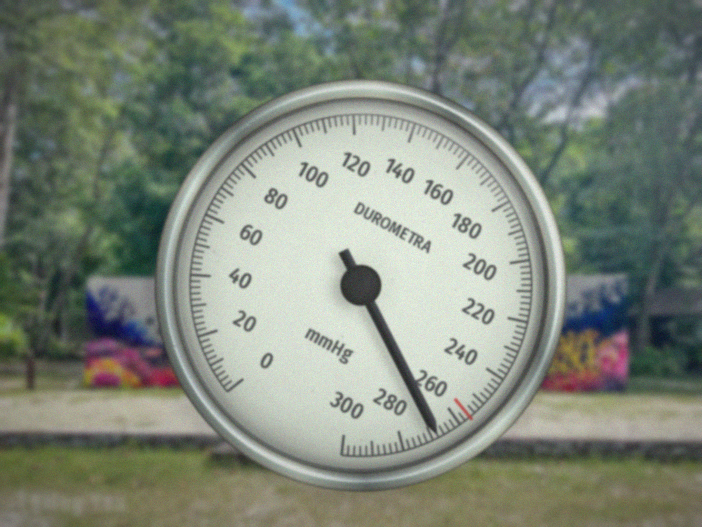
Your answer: **268** mmHg
